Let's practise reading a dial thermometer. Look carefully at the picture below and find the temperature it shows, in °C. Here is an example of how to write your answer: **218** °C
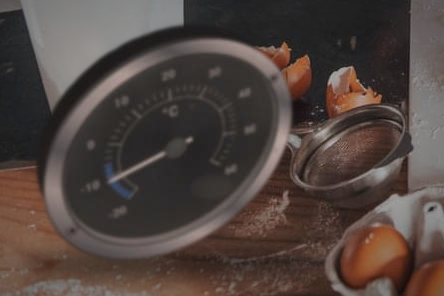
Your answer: **-10** °C
